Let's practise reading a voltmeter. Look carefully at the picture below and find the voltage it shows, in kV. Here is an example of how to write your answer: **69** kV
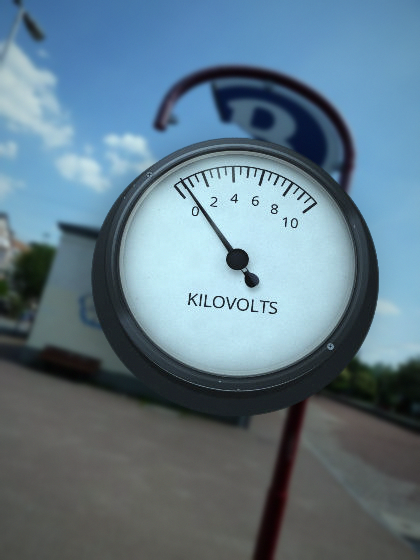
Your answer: **0.5** kV
